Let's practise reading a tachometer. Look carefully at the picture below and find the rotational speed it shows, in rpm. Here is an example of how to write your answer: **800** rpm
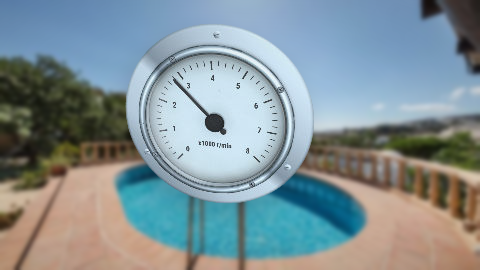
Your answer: **2800** rpm
